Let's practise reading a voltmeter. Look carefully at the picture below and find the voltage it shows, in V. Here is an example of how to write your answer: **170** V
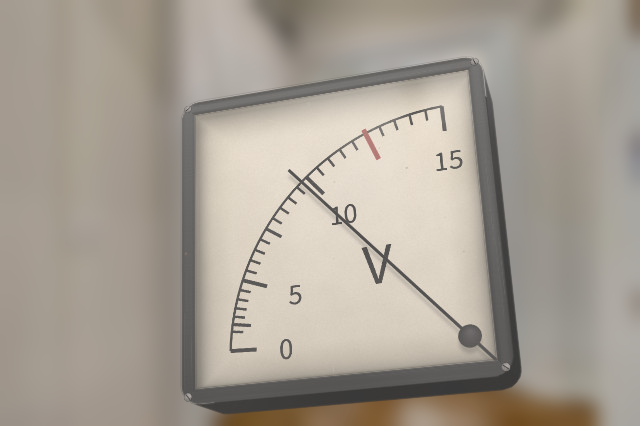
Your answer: **9.75** V
